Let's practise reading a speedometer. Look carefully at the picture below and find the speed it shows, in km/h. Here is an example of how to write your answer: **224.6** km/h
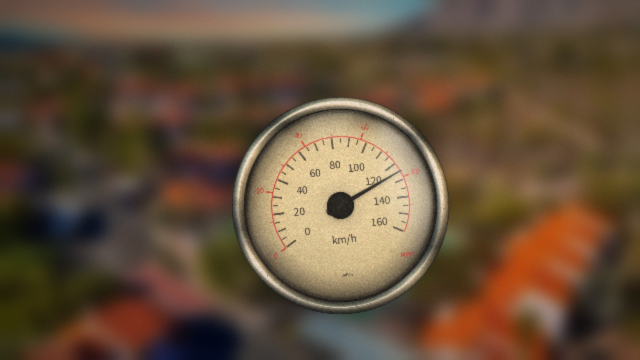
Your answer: **125** km/h
